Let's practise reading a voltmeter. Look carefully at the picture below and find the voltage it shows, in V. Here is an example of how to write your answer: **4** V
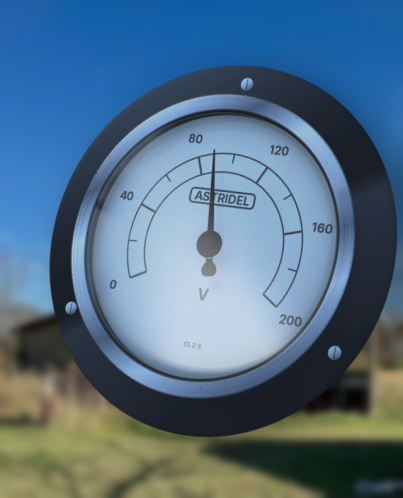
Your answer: **90** V
